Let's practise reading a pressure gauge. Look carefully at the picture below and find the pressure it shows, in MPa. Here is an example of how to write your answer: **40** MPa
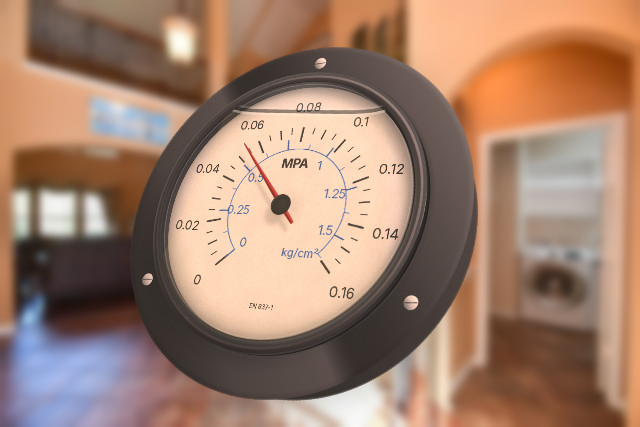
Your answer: **0.055** MPa
